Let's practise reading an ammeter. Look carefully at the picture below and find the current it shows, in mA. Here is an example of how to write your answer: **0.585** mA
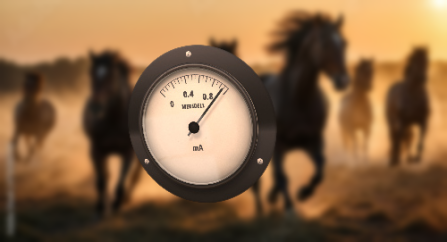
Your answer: **0.95** mA
